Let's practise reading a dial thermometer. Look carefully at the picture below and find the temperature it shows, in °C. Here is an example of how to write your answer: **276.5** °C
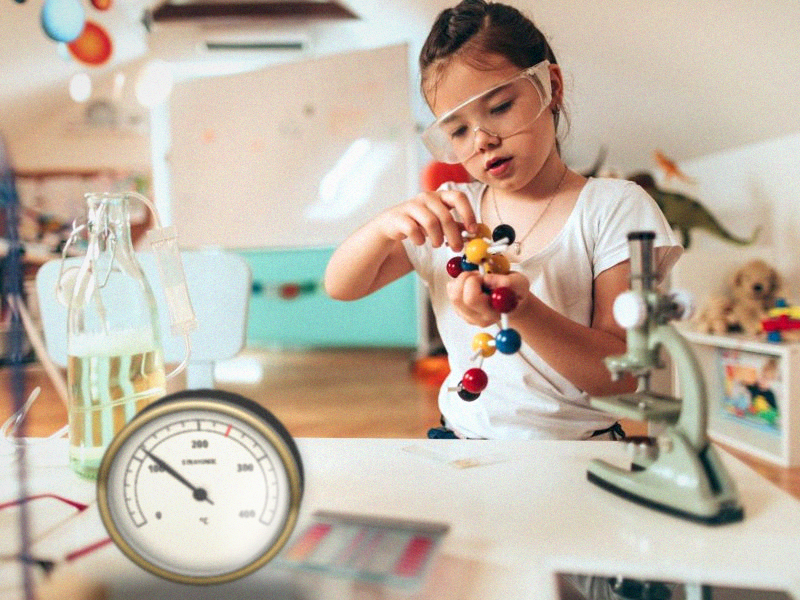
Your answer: **120** °C
